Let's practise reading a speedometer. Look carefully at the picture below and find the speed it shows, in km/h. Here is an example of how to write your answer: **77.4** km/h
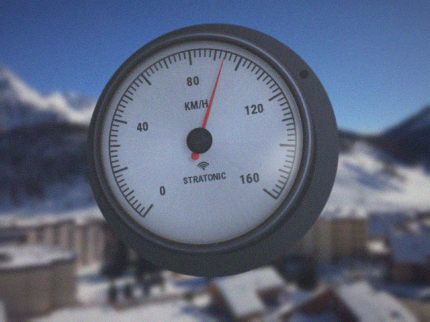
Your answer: **94** km/h
